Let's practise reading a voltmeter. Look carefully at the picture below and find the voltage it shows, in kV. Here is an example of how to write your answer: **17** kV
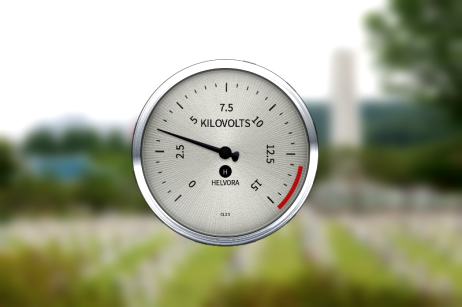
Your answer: **3.5** kV
